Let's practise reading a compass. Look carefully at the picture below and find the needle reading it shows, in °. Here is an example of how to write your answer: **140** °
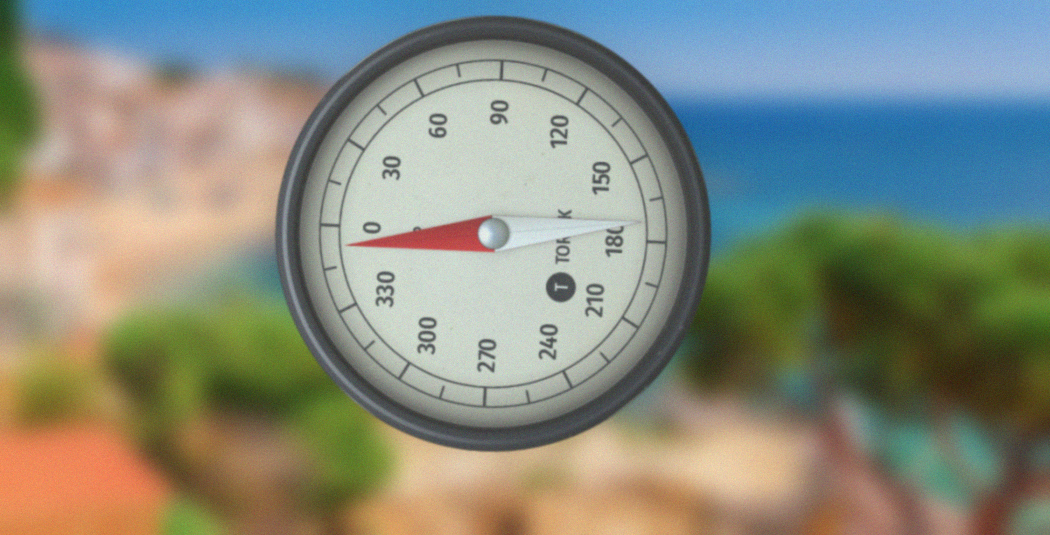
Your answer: **352.5** °
